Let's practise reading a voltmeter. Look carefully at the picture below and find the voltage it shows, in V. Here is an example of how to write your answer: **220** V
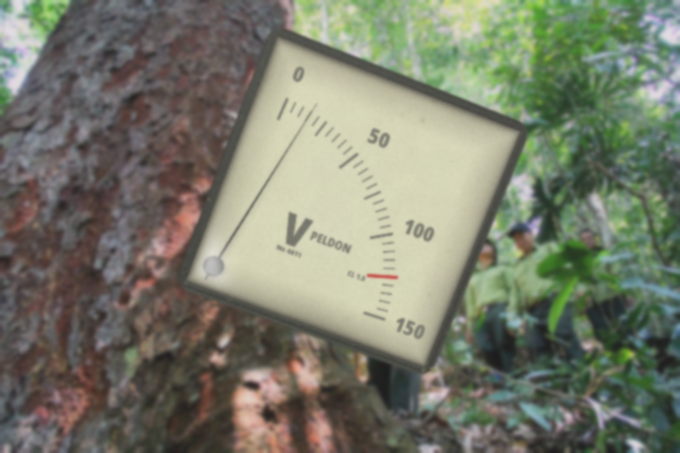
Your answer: **15** V
